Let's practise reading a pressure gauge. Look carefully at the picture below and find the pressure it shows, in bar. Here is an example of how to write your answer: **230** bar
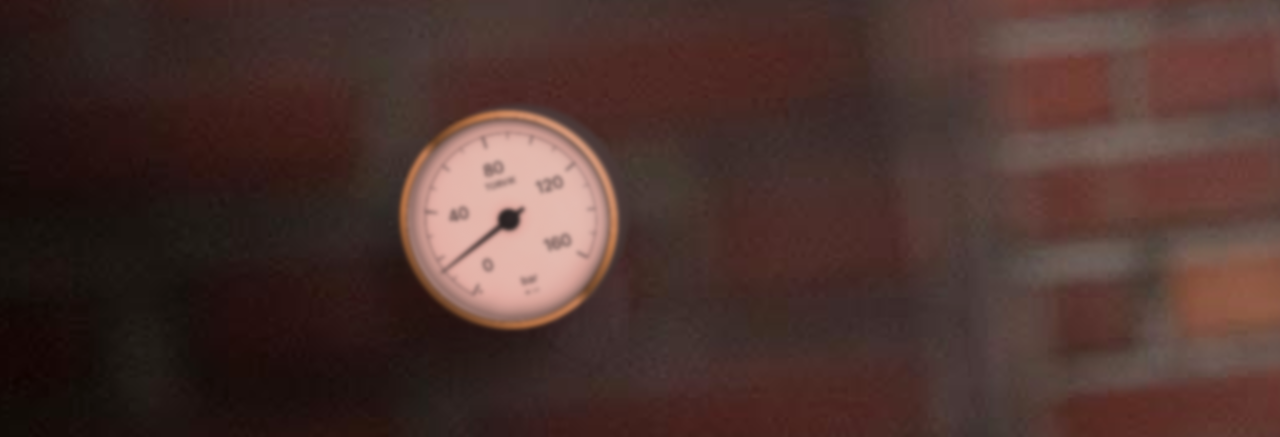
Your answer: **15** bar
